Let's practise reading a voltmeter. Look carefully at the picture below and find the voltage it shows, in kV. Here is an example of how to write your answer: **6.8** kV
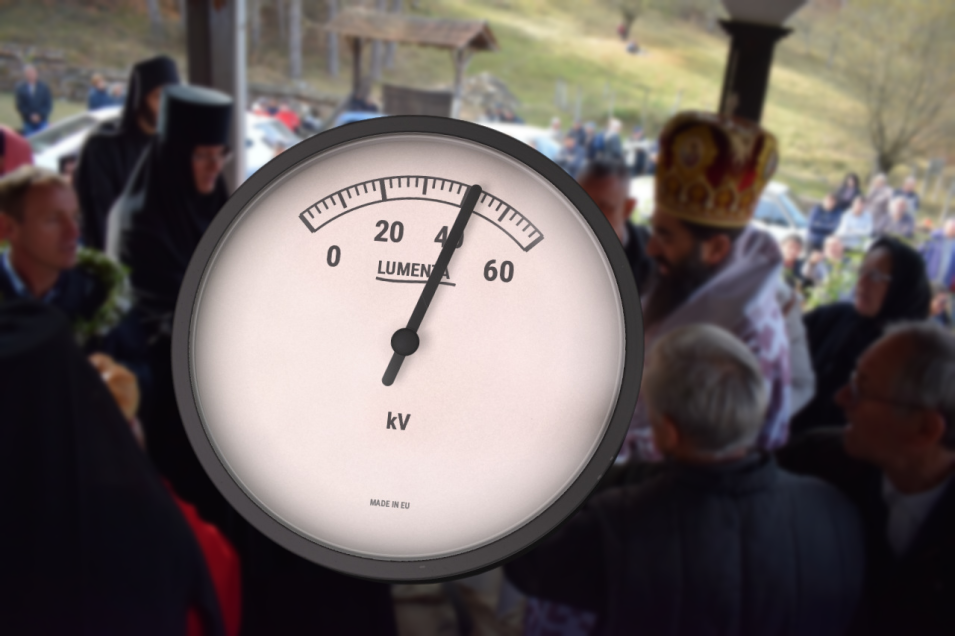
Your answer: **42** kV
